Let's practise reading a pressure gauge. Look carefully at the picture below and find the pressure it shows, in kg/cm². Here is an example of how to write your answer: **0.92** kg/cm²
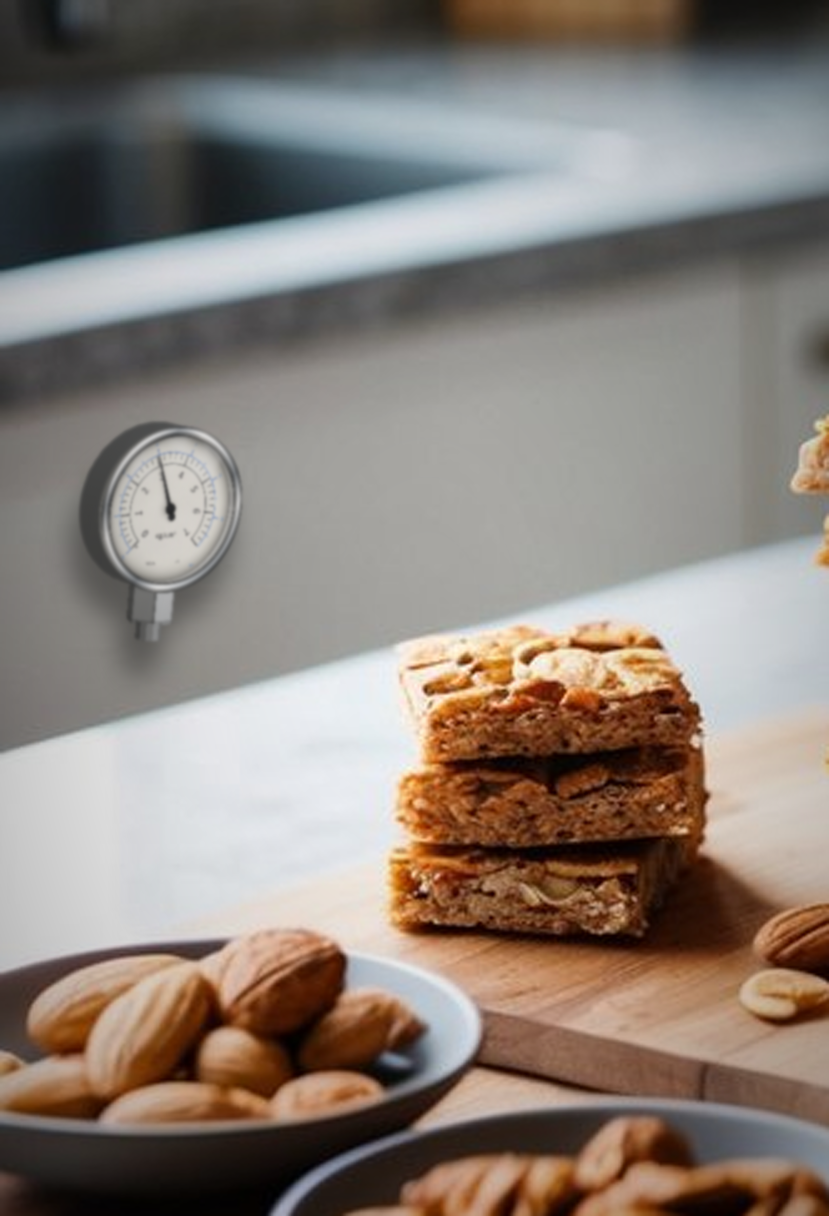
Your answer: **3** kg/cm²
